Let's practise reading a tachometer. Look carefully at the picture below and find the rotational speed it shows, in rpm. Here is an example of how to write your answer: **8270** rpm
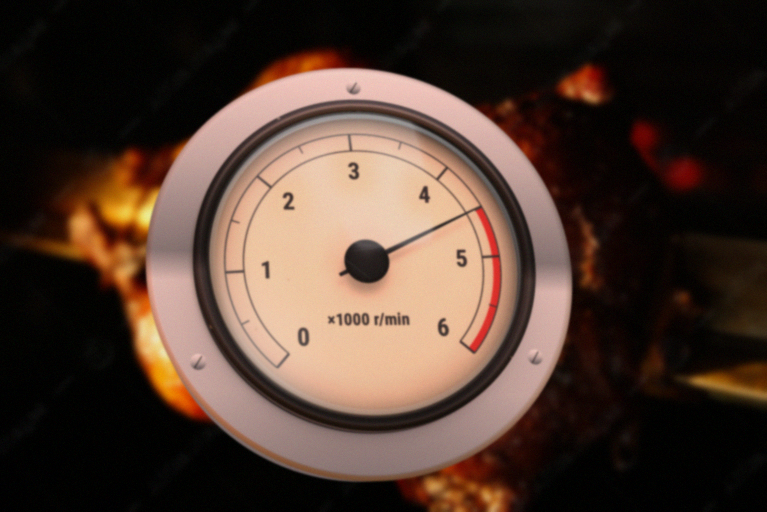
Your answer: **4500** rpm
